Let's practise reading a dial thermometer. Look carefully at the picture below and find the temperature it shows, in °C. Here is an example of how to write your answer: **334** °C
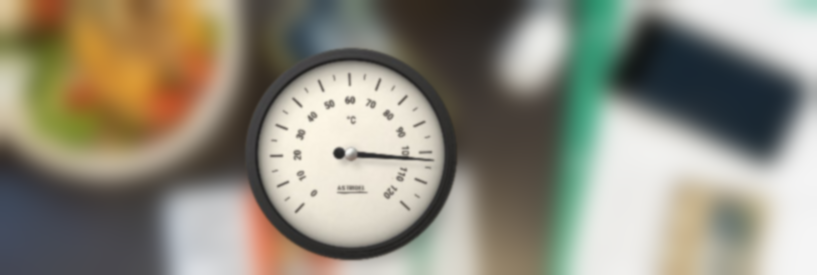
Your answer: **102.5** °C
